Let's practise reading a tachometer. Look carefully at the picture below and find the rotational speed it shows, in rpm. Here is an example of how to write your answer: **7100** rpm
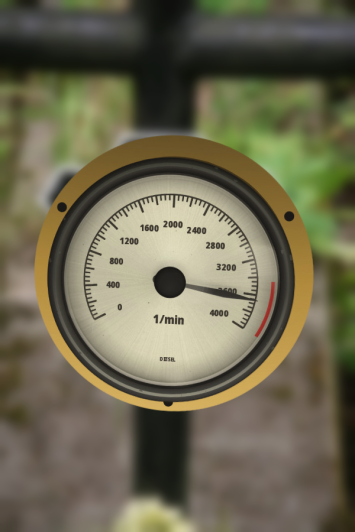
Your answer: **3650** rpm
